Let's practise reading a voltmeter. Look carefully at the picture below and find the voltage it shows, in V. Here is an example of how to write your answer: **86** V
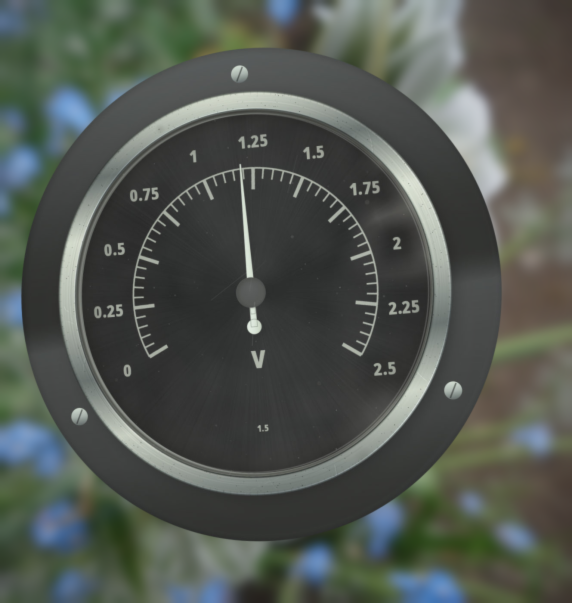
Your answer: **1.2** V
